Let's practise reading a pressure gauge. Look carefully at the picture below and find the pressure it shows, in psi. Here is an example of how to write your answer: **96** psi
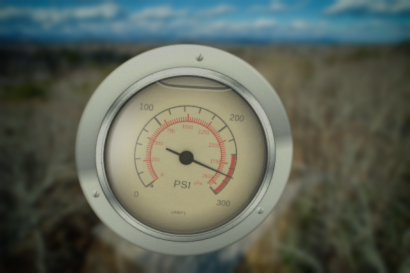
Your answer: **270** psi
